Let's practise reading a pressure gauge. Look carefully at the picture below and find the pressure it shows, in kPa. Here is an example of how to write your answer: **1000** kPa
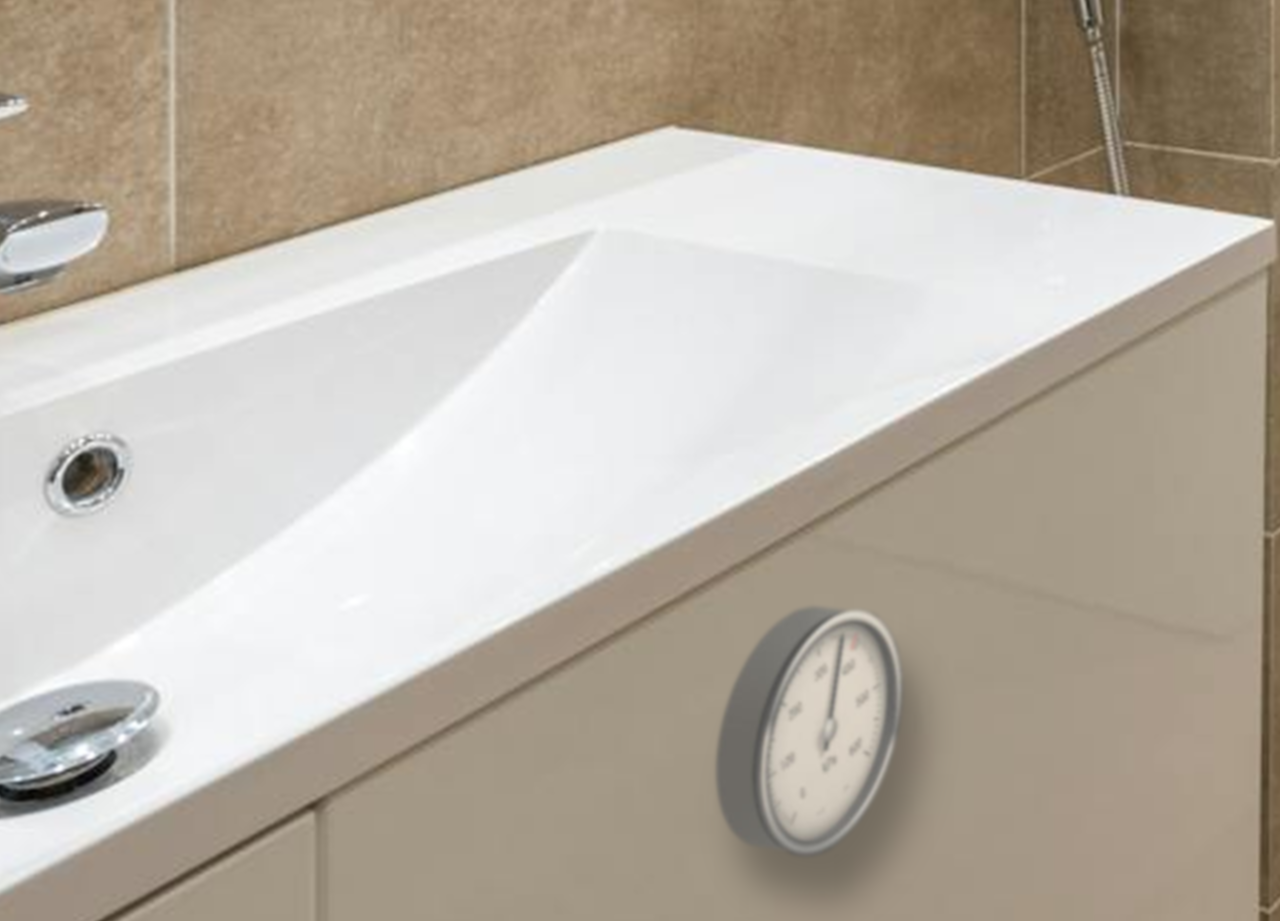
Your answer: **350** kPa
